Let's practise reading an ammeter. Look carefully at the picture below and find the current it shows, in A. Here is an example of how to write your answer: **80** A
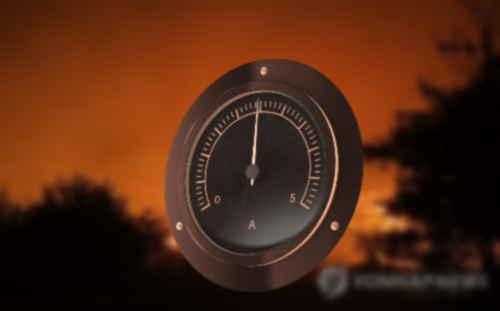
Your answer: **2.5** A
